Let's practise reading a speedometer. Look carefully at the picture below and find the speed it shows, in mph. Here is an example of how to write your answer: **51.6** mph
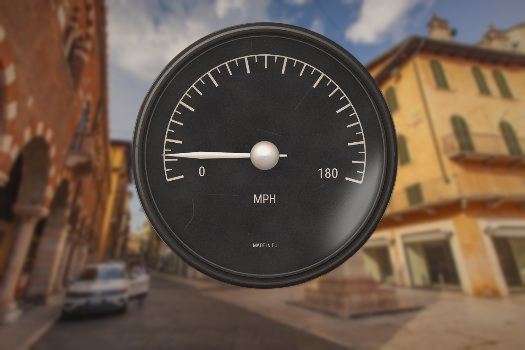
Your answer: **12.5** mph
